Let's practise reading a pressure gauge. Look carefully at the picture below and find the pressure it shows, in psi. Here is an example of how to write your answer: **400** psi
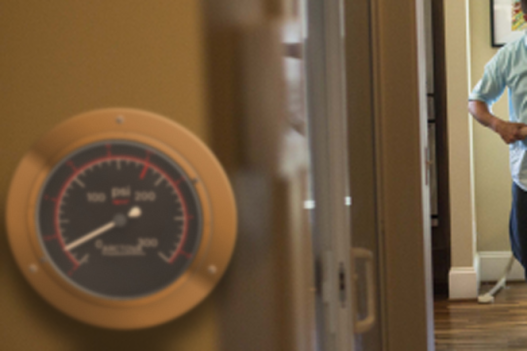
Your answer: **20** psi
